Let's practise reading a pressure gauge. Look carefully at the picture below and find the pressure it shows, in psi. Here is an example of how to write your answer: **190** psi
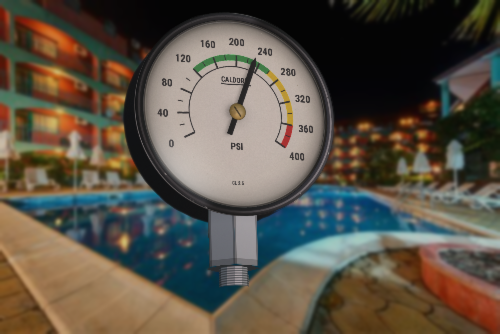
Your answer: **230** psi
